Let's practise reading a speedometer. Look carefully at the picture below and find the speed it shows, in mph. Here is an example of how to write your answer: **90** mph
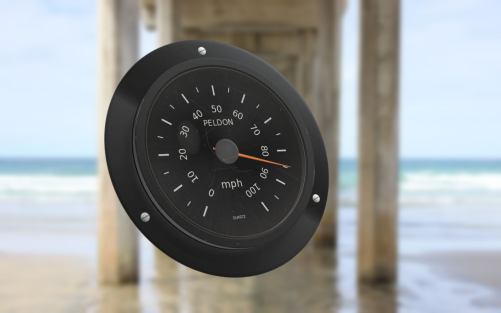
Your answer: **85** mph
